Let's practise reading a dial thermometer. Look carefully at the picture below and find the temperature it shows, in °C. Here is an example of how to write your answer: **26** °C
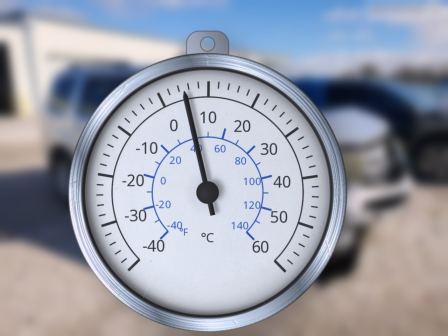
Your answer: **5** °C
